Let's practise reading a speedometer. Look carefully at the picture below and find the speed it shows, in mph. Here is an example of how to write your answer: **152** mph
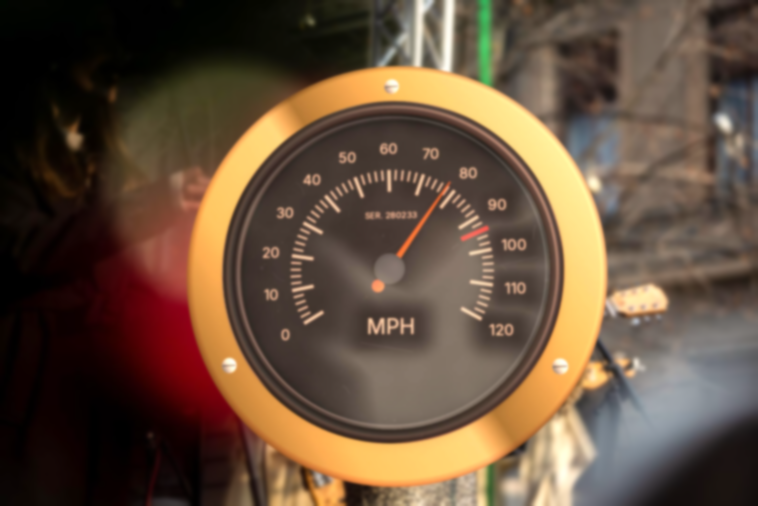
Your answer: **78** mph
